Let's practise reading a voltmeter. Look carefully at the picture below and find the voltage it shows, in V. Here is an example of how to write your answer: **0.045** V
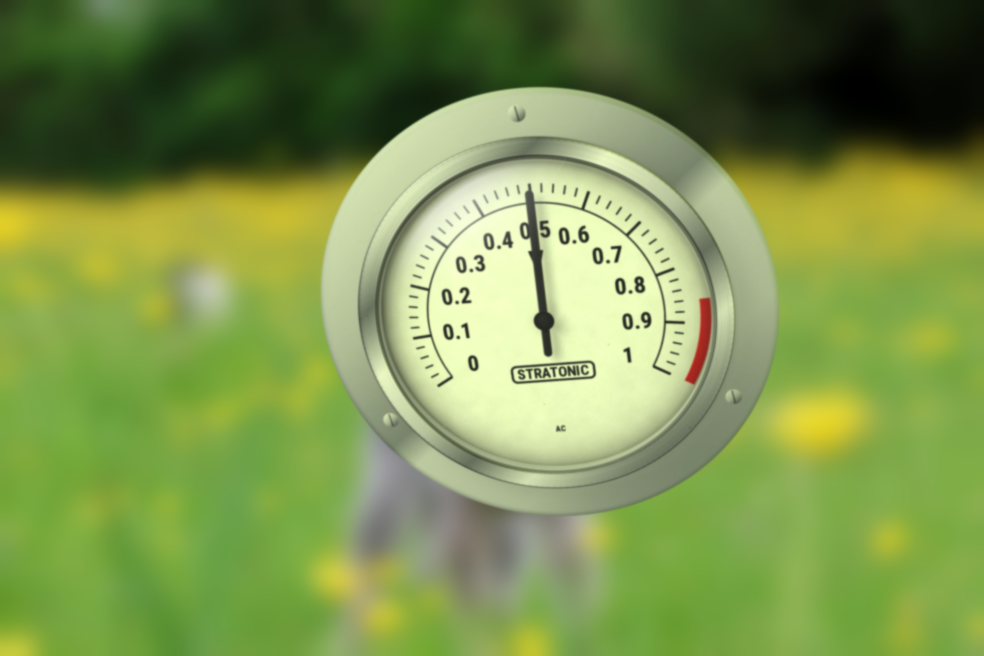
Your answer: **0.5** V
